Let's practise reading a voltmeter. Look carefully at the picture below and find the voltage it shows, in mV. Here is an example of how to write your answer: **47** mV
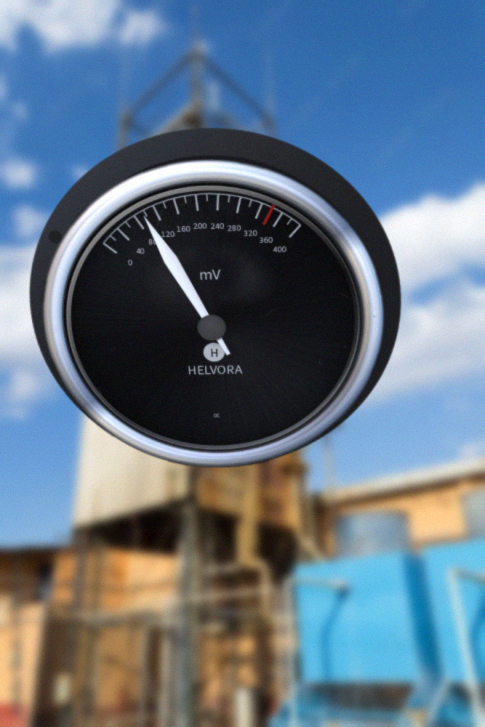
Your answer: **100** mV
